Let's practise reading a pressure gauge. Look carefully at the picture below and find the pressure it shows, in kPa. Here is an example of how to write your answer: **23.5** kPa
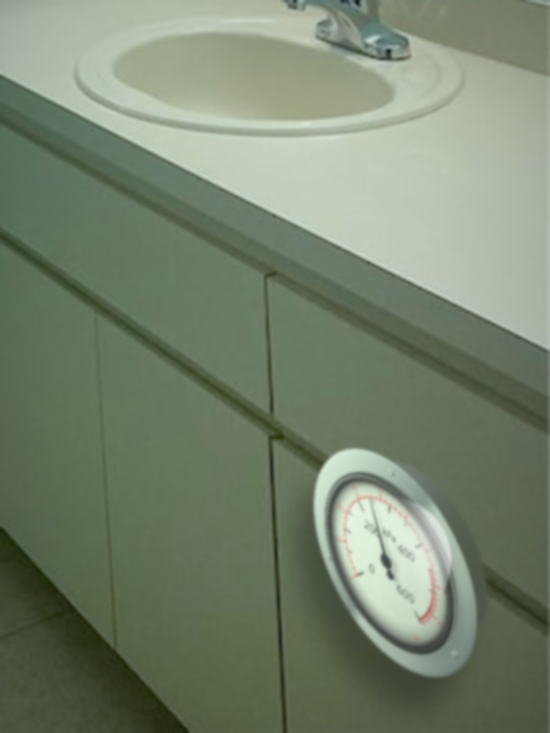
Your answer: **250** kPa
